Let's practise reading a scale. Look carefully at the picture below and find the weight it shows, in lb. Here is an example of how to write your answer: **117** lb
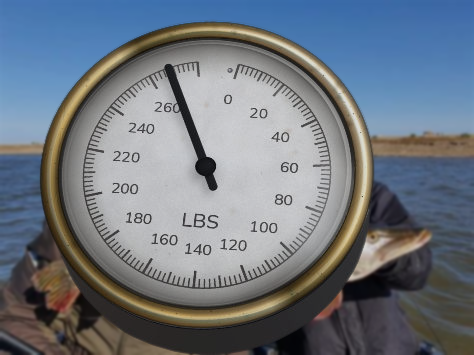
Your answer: **268** lb
